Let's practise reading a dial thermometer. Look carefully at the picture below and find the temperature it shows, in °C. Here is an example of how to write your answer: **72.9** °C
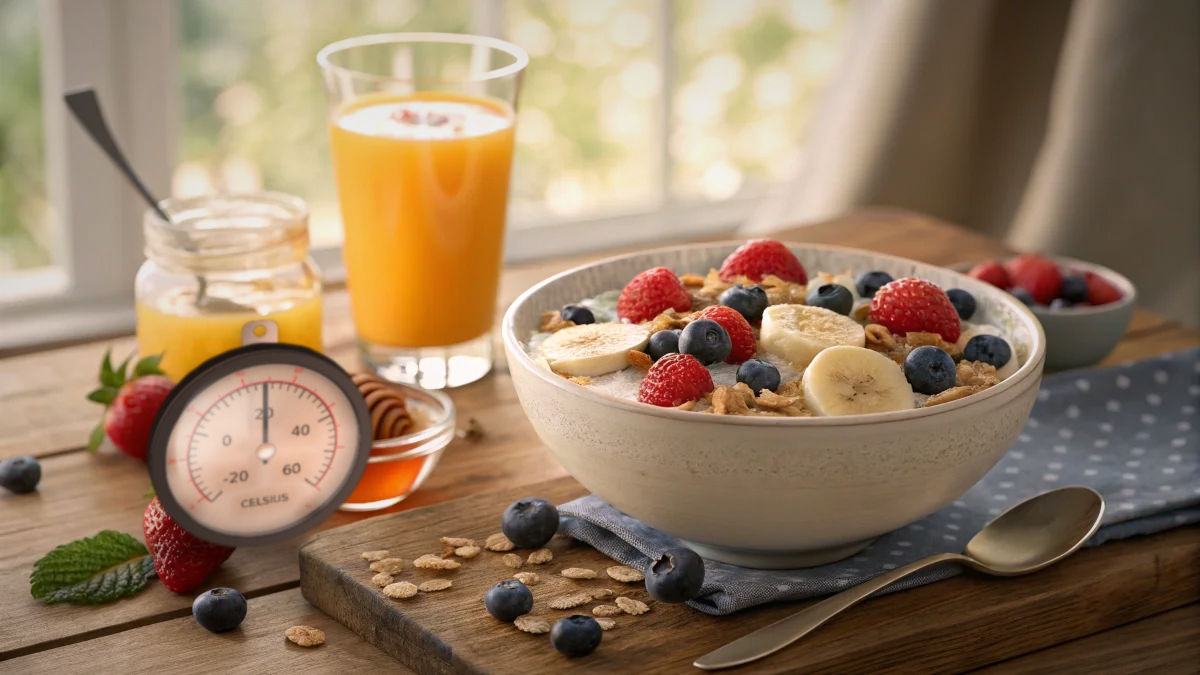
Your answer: **20** °C
